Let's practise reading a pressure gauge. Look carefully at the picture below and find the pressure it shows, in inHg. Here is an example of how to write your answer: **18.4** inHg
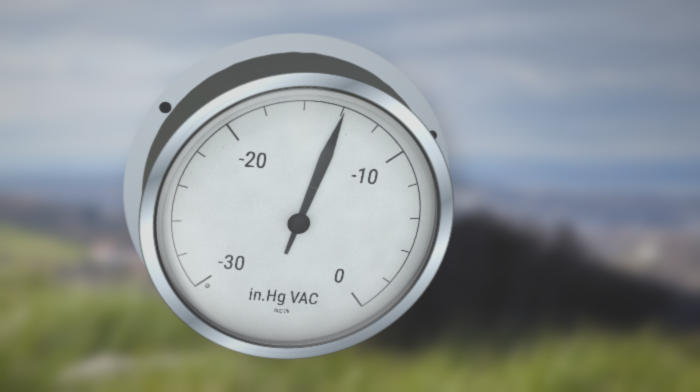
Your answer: **-14** inHg
